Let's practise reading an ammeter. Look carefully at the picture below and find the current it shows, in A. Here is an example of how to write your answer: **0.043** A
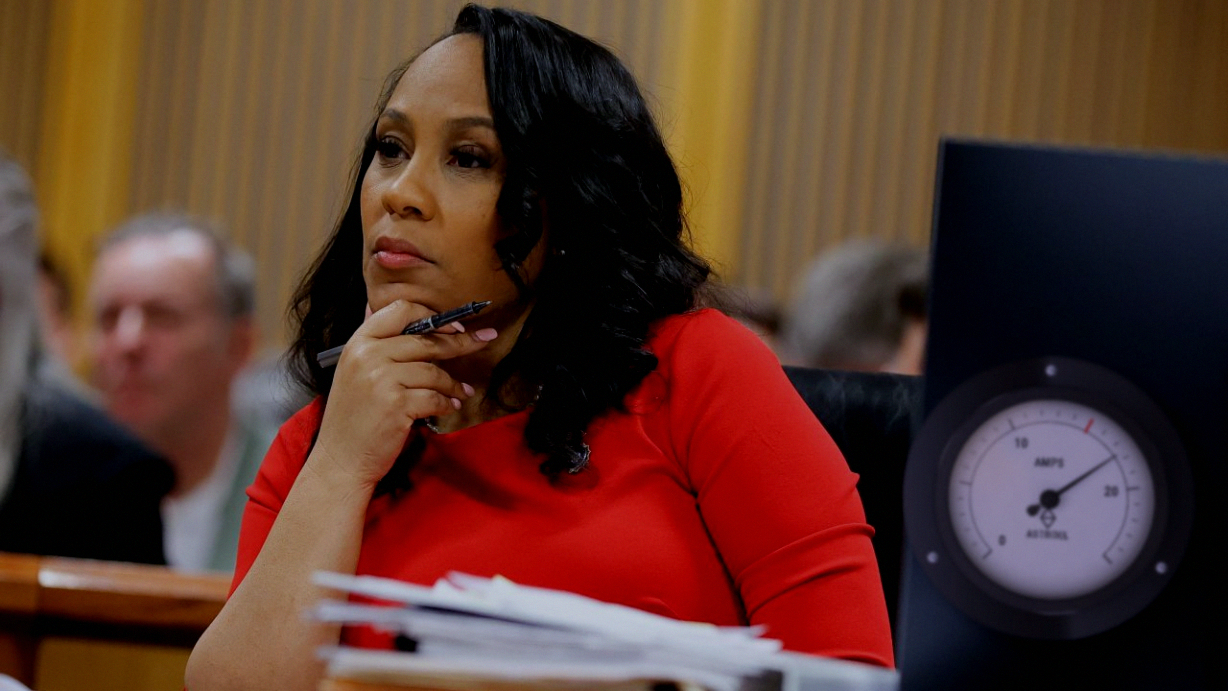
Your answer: **17.5** A
